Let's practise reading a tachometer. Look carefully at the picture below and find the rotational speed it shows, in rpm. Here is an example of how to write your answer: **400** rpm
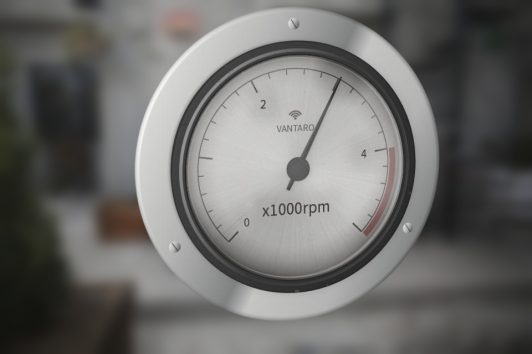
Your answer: **3000** rpm
